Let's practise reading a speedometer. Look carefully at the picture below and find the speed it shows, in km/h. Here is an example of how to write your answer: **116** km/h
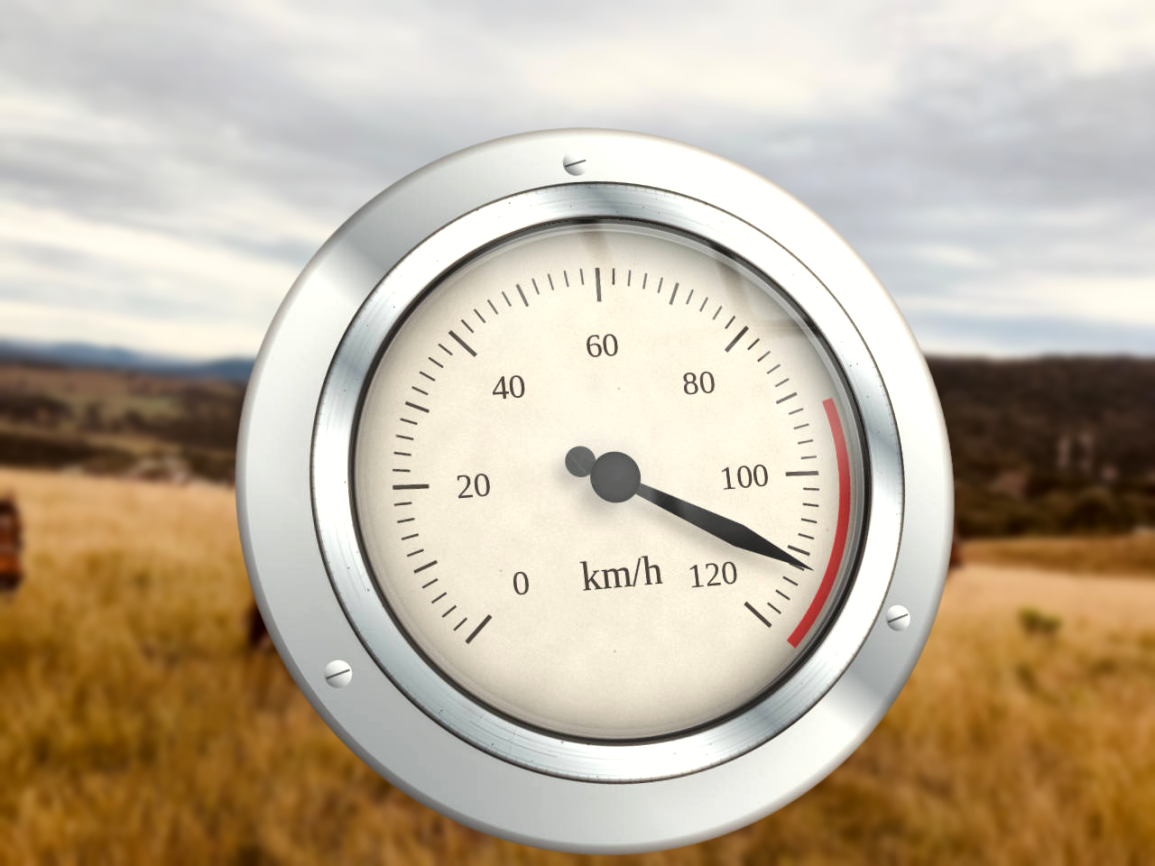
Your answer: **112** km/h
